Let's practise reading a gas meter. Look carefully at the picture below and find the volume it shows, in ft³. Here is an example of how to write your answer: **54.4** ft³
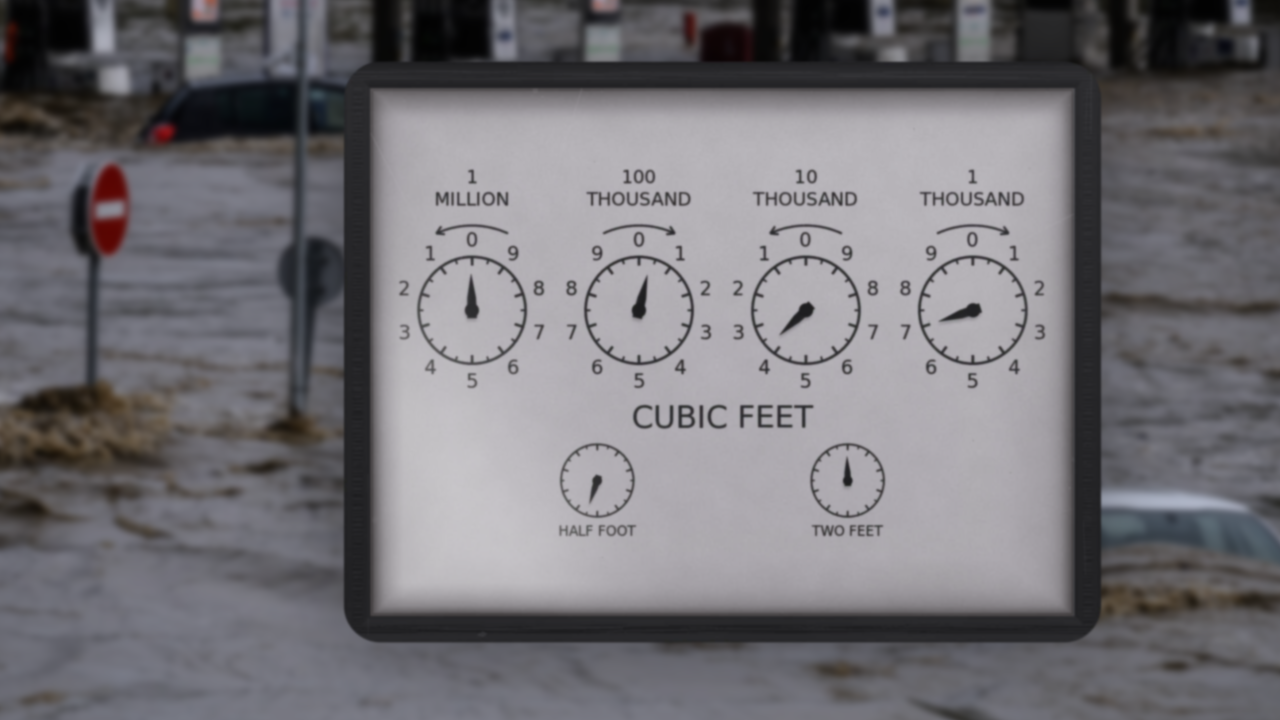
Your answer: **3700** ft³
